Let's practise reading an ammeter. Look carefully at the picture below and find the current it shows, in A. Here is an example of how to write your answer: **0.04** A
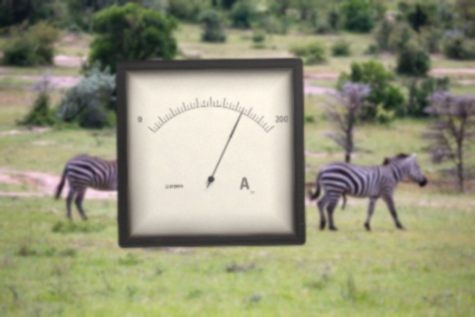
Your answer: **150** A
